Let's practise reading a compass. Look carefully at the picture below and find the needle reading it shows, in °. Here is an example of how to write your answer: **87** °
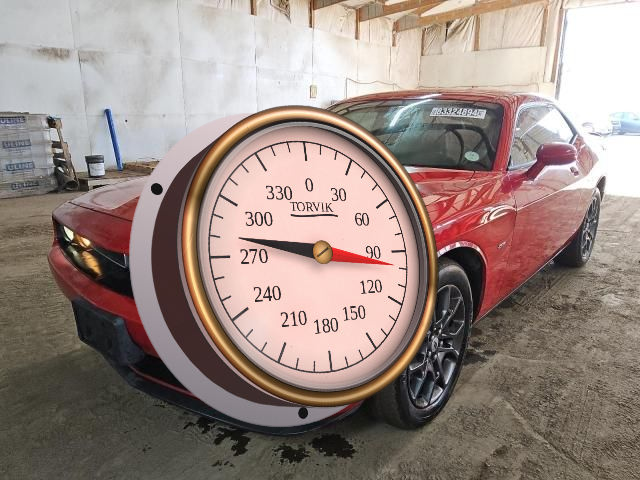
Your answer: **100** °
